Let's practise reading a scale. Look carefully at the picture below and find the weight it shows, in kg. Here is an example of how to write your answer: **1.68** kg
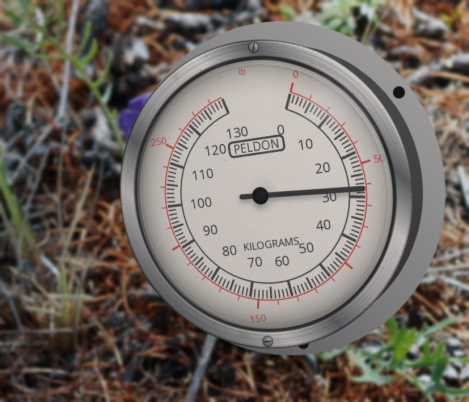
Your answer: **28** kg
